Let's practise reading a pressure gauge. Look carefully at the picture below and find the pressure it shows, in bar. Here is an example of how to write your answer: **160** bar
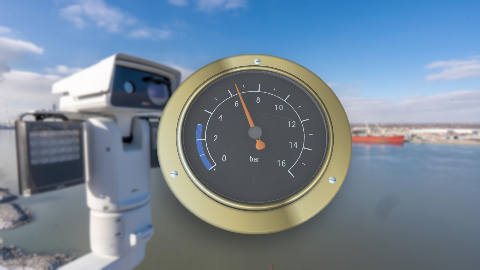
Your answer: **6.5** bar
